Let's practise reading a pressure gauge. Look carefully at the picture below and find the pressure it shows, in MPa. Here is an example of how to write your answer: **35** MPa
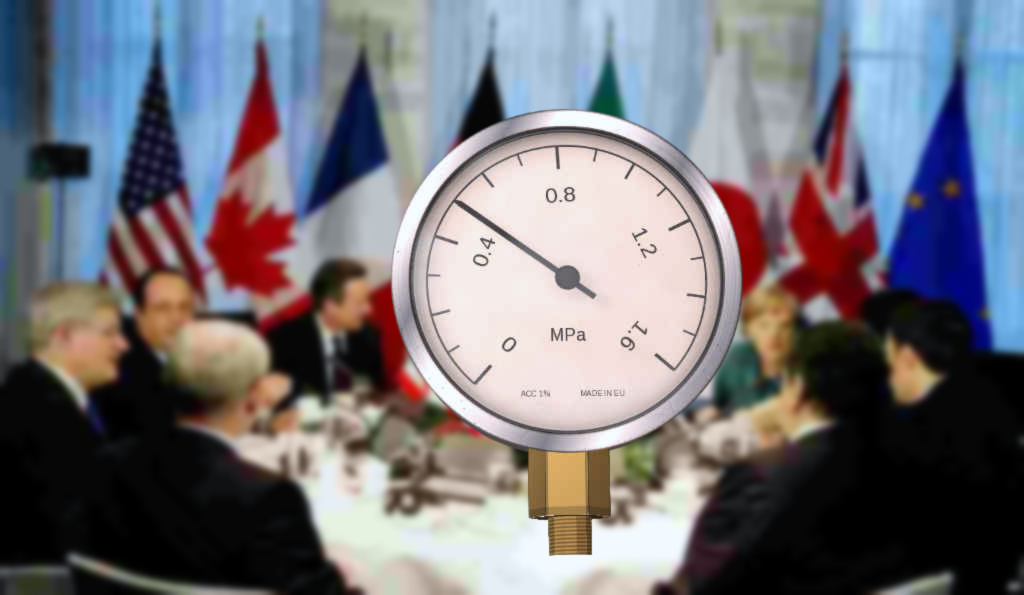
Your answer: **0.5** MPa
